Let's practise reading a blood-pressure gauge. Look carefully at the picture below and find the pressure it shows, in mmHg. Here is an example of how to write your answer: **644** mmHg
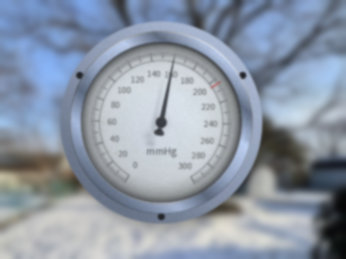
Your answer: **160** mmHg
